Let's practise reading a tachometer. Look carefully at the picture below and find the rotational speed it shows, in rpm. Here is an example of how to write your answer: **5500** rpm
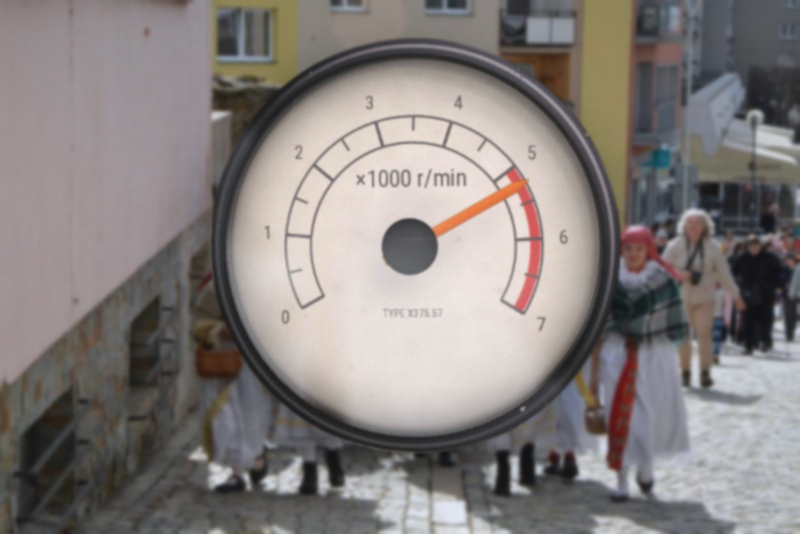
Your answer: **5250** rpm
